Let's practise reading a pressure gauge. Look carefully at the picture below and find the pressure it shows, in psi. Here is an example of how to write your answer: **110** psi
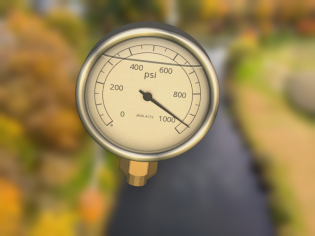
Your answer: **950** psi
